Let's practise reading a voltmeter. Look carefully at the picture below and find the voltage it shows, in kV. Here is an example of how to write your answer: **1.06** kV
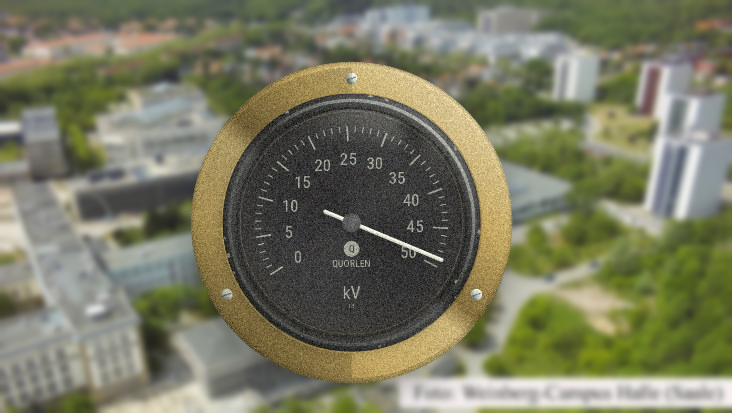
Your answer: **49** kV
